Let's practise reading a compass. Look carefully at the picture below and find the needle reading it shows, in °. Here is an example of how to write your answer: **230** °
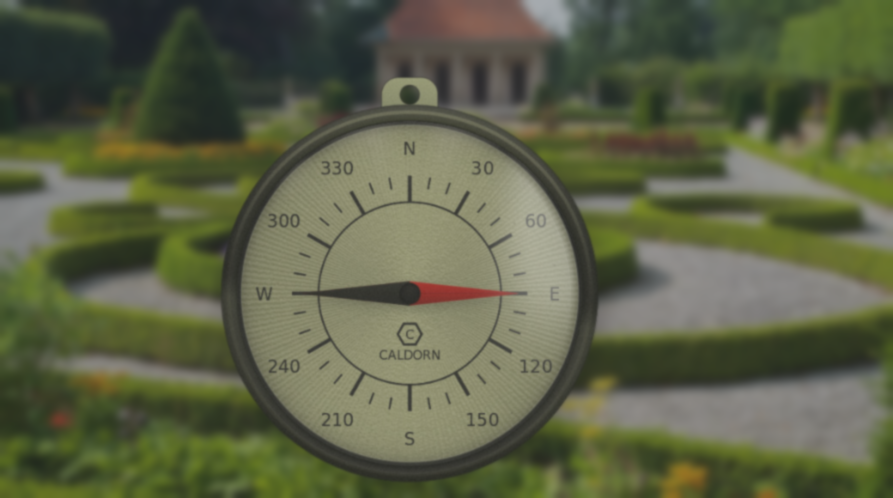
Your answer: **90** °
